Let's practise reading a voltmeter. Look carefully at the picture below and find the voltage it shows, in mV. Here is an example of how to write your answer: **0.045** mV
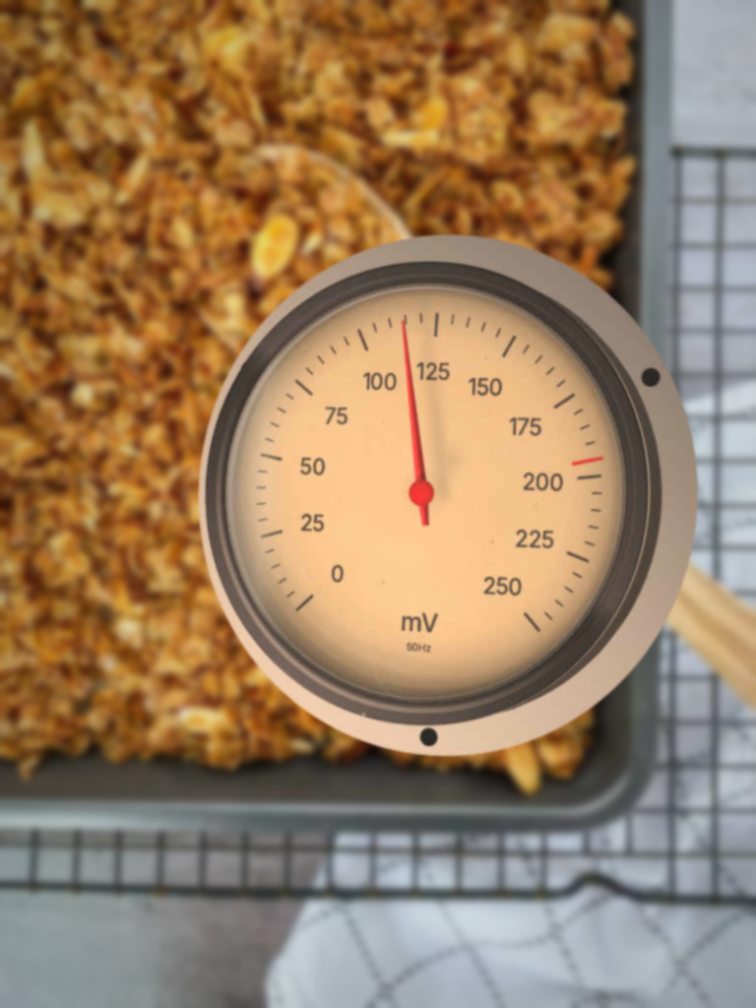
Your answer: **115** mV
